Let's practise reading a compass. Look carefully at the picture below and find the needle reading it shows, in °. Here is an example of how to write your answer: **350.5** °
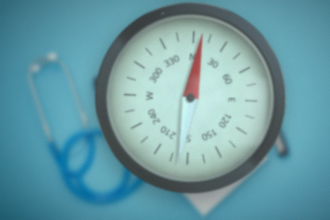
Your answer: **7.5** °
